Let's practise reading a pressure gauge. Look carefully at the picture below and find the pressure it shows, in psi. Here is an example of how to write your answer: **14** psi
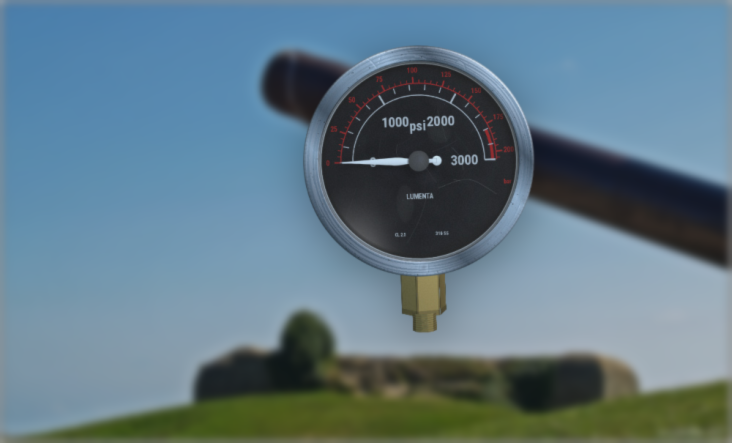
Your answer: **0** psi
